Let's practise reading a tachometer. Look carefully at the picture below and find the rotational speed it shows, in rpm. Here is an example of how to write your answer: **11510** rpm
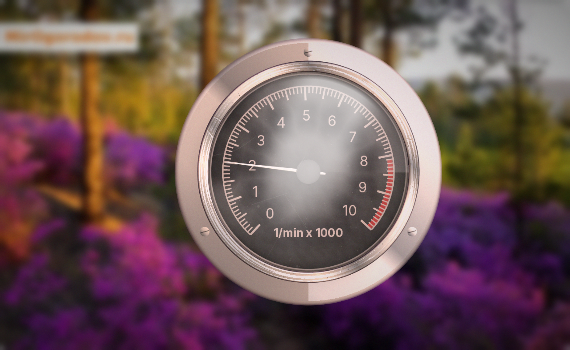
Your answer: **2000** rpm
